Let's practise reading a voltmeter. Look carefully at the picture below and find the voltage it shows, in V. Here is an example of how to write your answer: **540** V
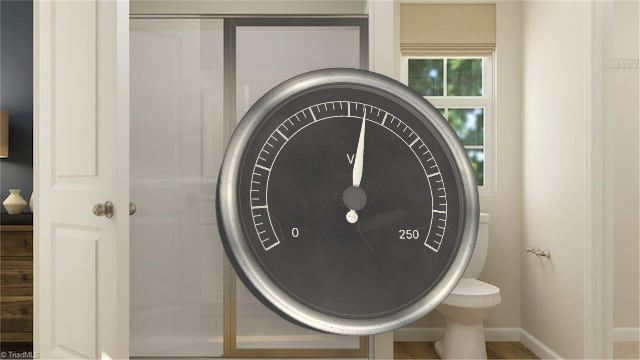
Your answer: **135** V
